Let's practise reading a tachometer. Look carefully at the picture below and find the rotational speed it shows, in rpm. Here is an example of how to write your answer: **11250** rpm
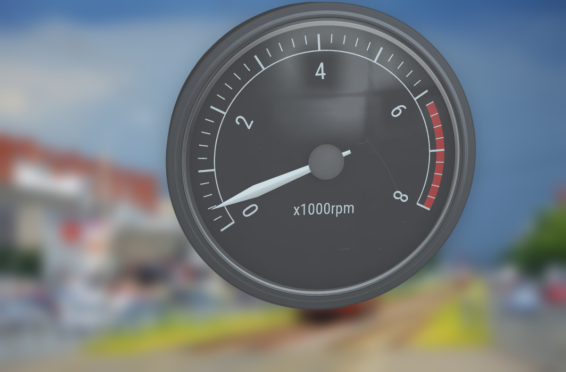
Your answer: **400** rpm
